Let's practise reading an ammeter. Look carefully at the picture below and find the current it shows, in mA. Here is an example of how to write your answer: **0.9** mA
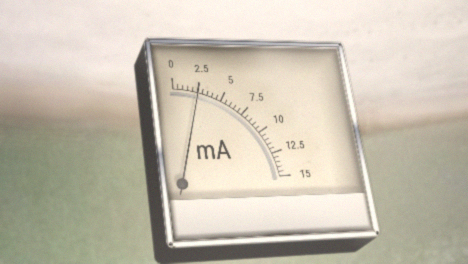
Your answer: **2.5** mA
